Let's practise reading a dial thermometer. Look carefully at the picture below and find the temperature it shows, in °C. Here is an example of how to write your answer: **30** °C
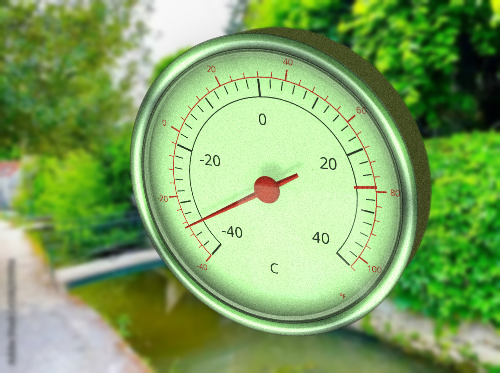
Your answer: **-34** °C
